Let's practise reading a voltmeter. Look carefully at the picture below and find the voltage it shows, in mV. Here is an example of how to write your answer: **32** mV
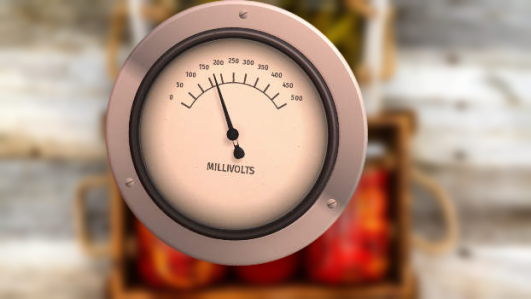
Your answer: **175** mV
